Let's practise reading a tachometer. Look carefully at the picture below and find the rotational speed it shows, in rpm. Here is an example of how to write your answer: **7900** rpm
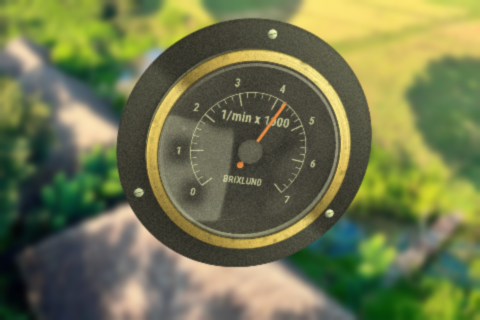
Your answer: **4200** rpm
